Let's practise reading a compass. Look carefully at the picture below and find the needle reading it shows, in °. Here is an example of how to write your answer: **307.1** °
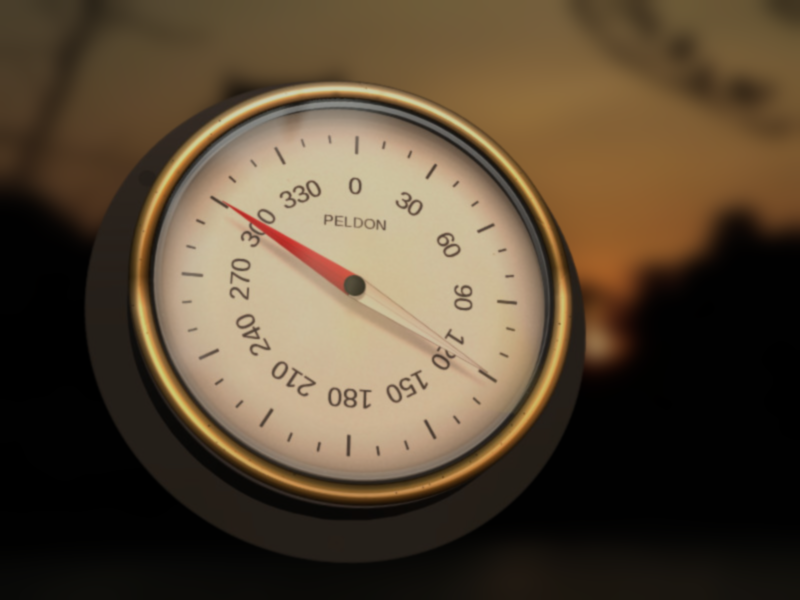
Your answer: **300** °
